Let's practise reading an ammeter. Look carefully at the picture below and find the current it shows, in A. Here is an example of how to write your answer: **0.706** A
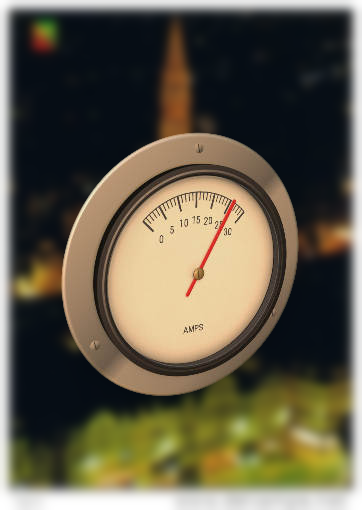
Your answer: **25** A
